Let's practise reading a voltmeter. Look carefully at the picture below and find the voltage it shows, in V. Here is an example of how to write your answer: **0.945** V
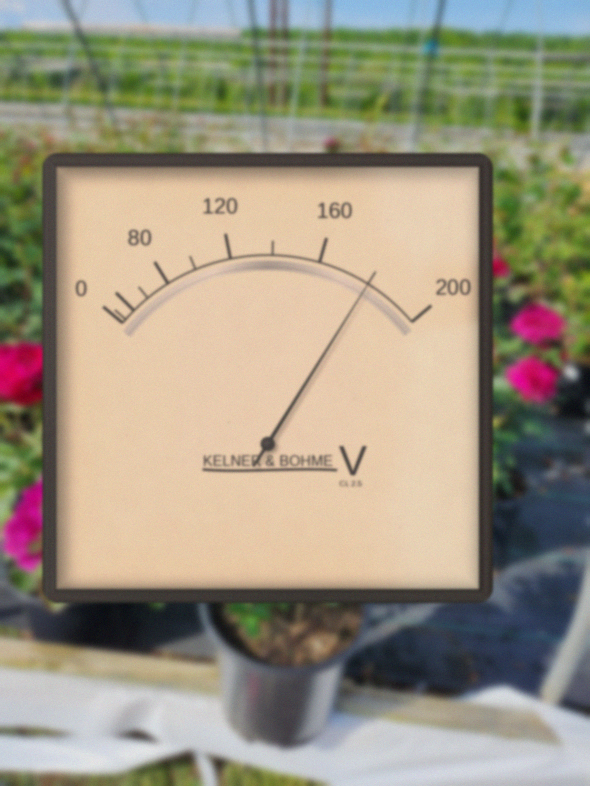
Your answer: **180** V
